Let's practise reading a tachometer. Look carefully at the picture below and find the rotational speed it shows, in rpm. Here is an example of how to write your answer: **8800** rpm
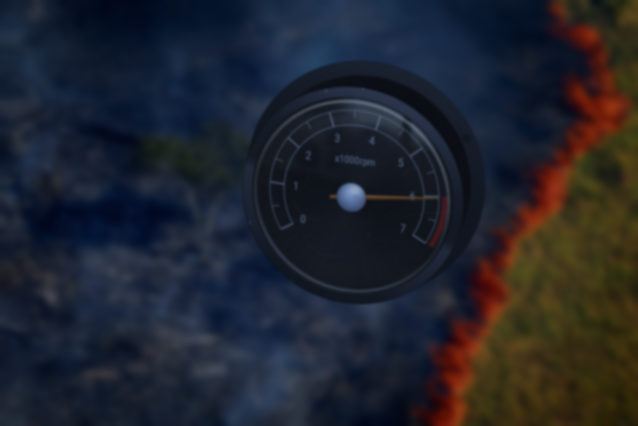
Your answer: **6000** rpm
